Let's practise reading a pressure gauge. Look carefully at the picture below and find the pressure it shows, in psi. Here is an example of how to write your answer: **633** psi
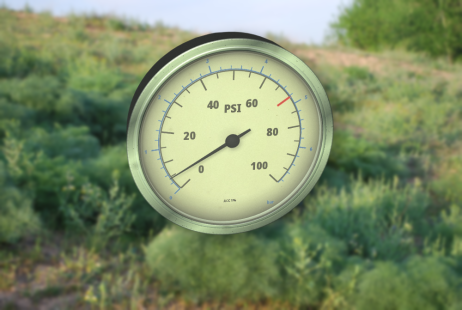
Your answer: **5** psi
